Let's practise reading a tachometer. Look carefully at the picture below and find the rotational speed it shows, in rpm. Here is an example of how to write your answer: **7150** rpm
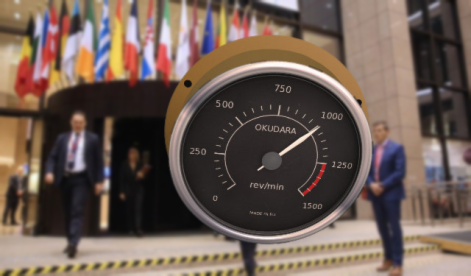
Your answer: **1000** rpm
